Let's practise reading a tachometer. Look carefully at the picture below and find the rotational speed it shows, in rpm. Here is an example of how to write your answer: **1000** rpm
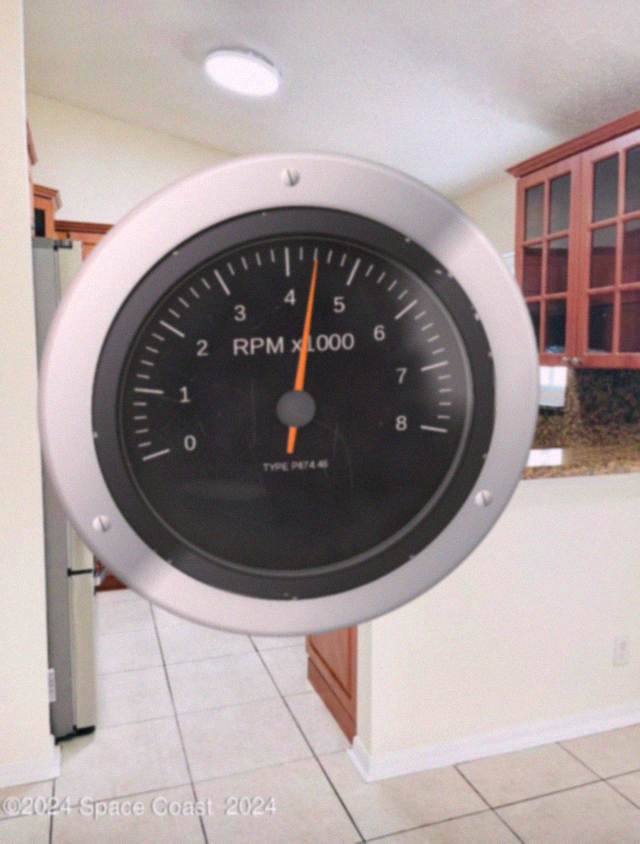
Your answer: **4400** rpm
